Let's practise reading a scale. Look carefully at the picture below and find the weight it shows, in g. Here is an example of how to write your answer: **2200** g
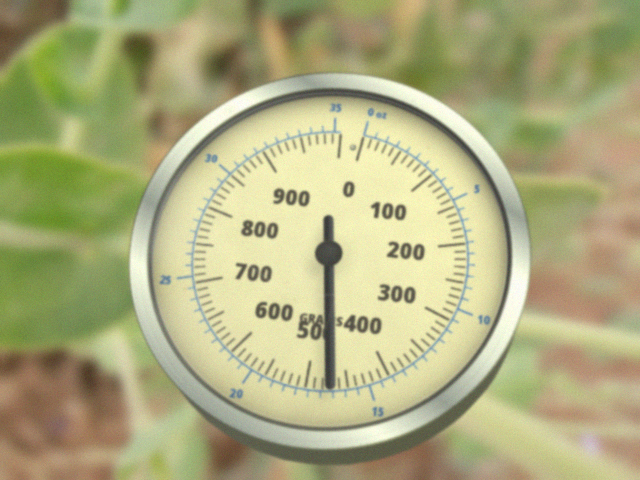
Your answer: **470** g
